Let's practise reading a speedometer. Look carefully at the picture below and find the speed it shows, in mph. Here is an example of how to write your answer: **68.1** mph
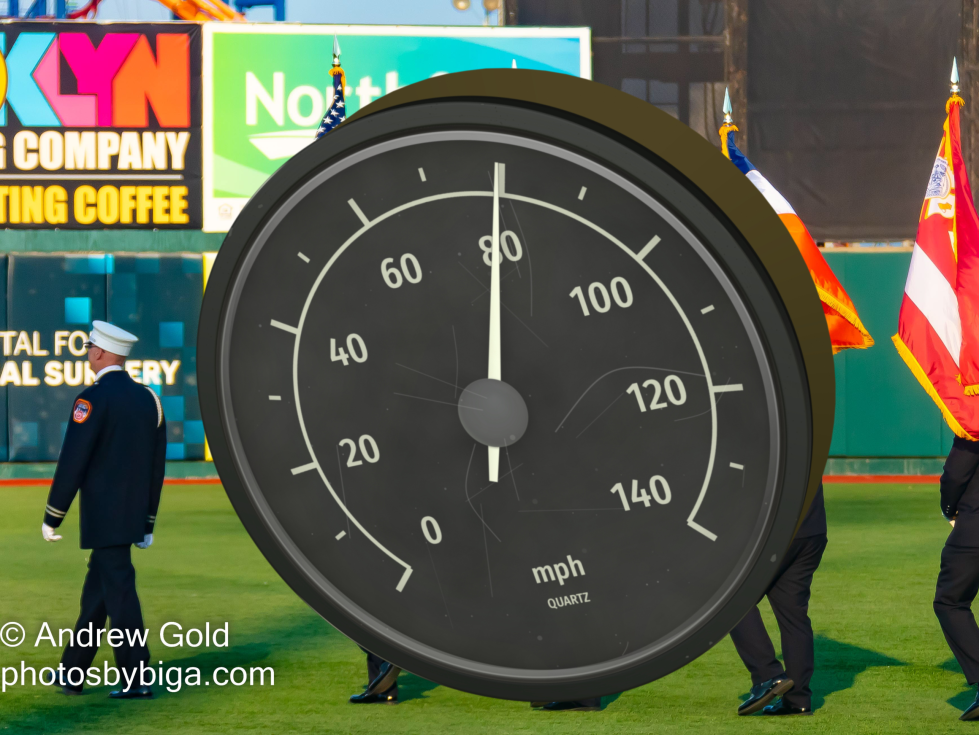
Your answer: **80** mph
